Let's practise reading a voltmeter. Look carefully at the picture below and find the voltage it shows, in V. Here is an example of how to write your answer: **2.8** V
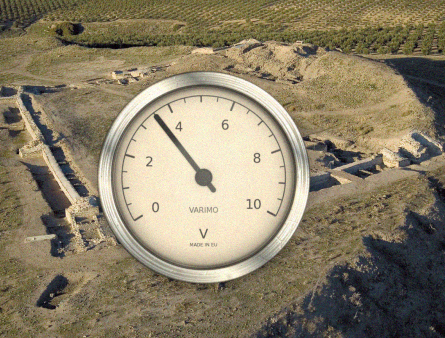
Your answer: **3.5** V
